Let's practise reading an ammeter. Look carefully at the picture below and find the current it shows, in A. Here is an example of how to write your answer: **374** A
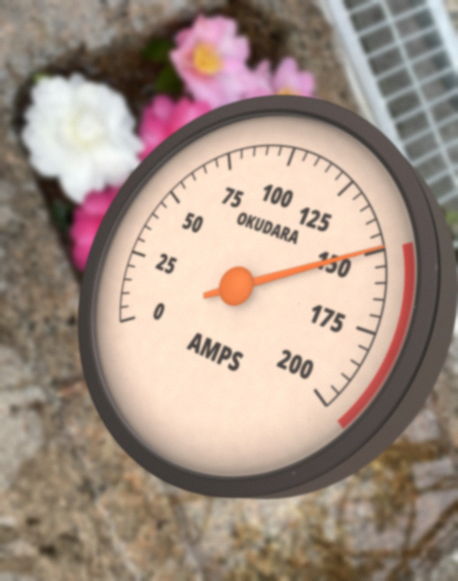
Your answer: **150** A
